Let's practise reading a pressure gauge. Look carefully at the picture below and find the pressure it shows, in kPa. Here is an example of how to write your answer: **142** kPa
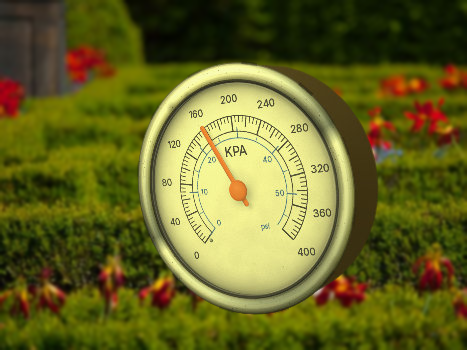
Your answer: **160** kPa
